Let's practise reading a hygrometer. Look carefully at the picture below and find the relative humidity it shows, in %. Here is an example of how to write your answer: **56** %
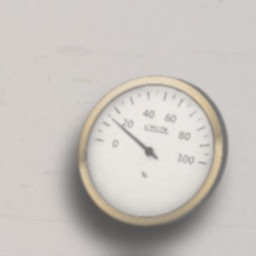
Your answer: **15** %
